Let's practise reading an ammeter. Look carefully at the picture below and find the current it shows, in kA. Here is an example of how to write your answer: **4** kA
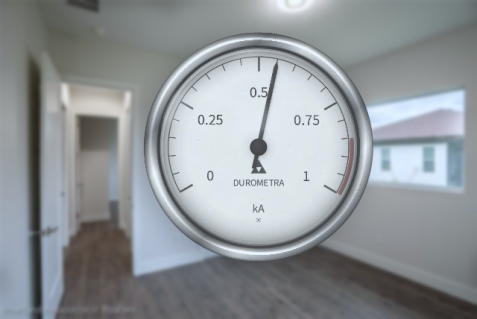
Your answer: **0.55** kA
